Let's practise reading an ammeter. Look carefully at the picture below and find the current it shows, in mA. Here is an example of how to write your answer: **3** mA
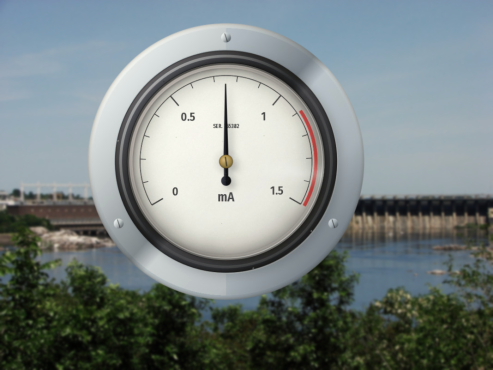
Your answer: **0.75** mA
